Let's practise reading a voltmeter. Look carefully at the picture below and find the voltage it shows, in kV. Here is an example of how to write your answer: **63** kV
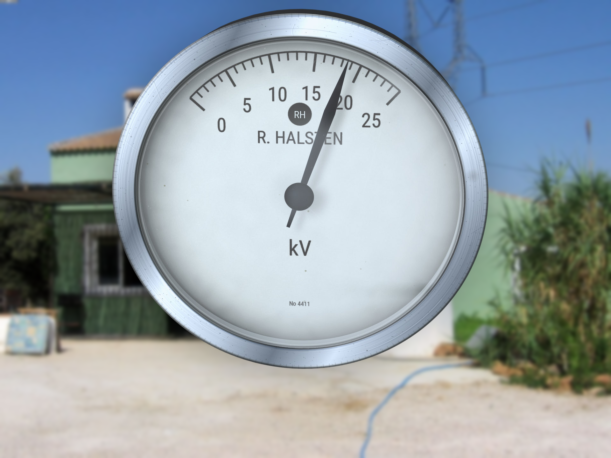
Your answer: **18.5** kV
